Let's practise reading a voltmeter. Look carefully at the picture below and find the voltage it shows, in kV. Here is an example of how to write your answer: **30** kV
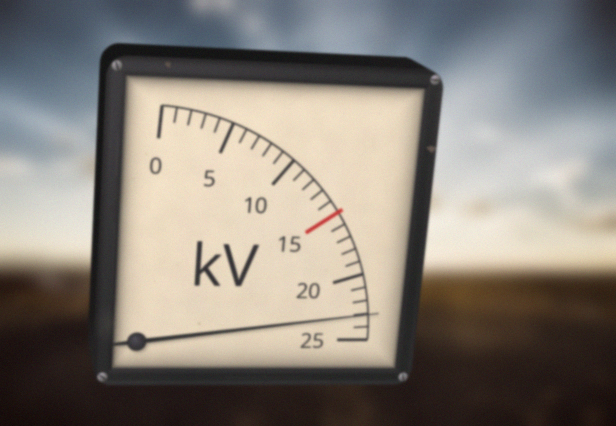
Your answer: **23** kV
